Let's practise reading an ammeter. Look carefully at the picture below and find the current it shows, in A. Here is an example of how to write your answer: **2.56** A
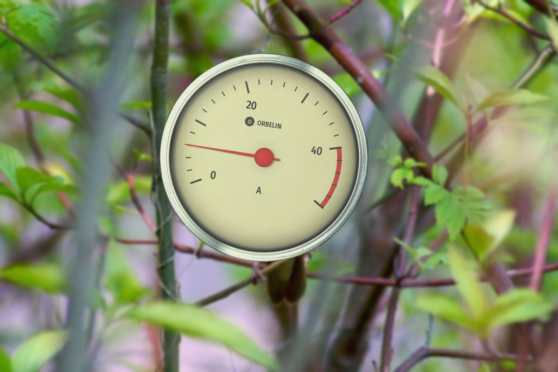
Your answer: **6** A
